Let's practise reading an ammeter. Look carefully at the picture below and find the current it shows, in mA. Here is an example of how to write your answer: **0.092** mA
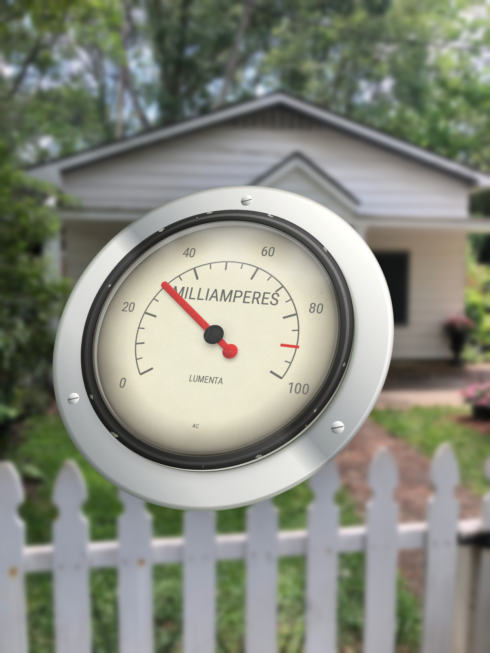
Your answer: **30** mA
